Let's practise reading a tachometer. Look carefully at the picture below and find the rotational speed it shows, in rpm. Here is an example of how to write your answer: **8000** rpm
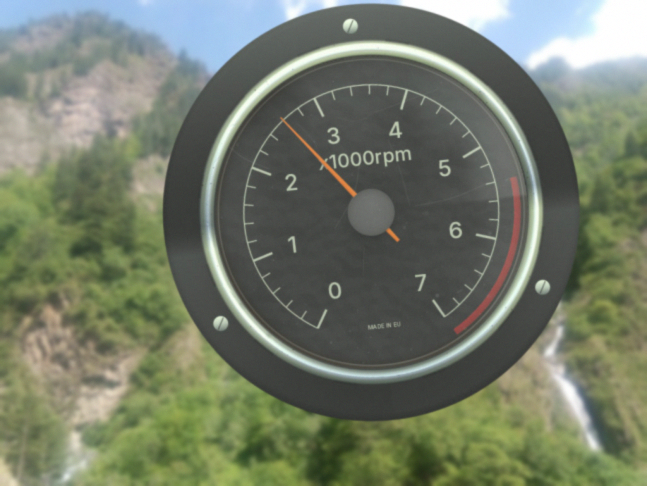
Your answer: **2600** rpm
